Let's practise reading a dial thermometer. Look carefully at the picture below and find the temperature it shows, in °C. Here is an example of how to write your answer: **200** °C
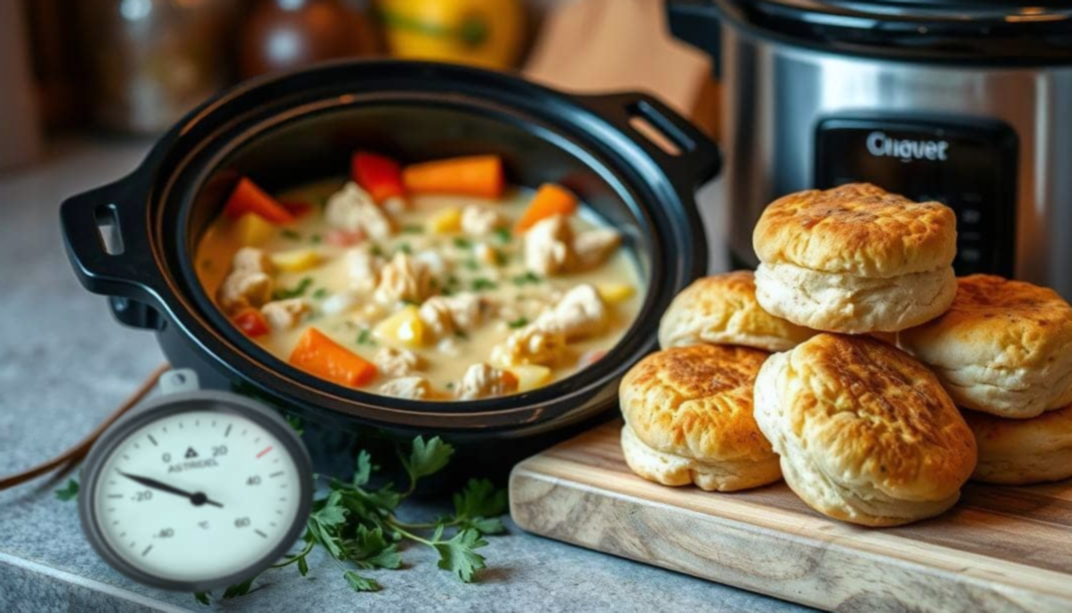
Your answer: **-12** °C
